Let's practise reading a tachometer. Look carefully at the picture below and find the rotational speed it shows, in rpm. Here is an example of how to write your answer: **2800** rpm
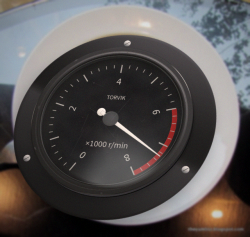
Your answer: **7300** rpm
